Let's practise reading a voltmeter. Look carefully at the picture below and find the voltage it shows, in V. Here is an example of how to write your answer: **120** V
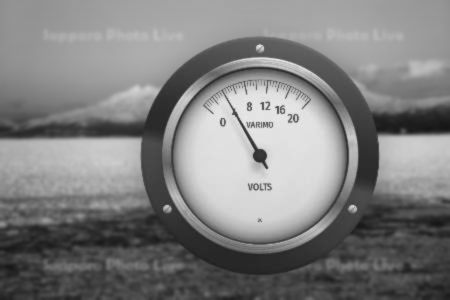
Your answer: **4** V
